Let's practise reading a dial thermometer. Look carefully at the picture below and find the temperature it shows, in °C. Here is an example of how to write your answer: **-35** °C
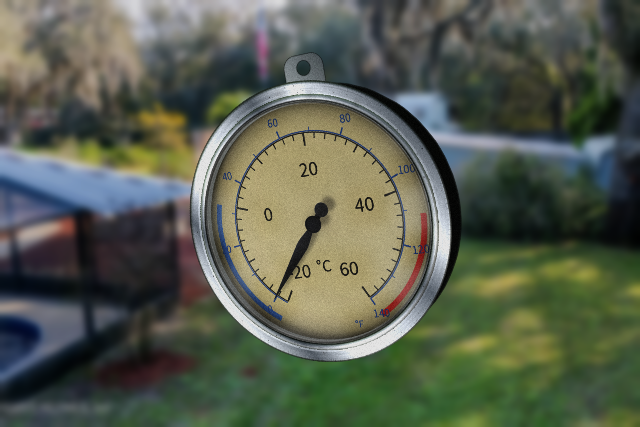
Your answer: **-18** °C
